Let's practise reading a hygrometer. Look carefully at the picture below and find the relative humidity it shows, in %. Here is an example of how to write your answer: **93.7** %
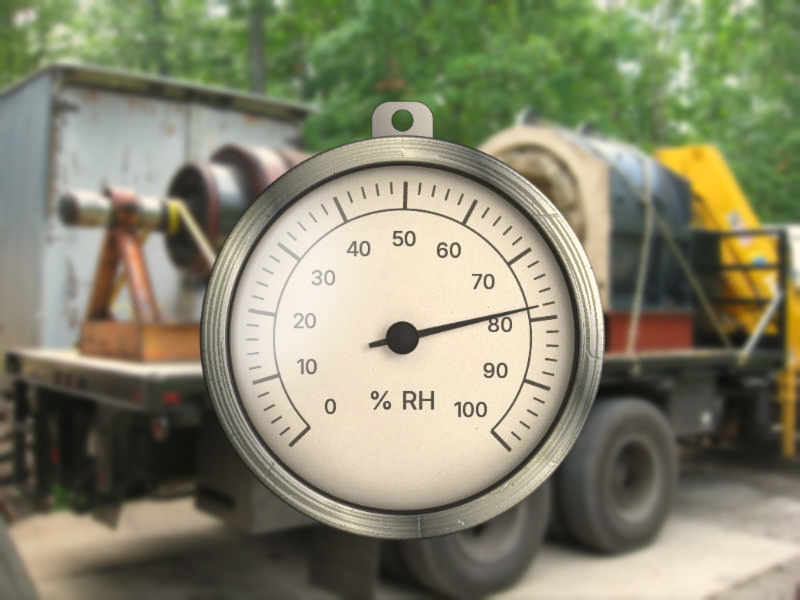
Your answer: **78** %
